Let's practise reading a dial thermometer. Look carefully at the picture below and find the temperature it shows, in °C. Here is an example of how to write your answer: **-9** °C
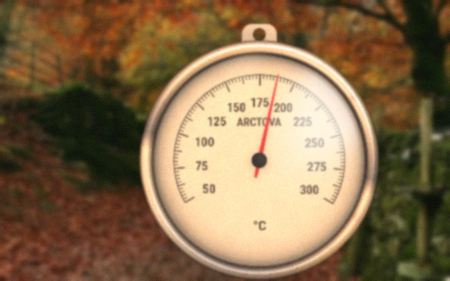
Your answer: **187.5** °C
